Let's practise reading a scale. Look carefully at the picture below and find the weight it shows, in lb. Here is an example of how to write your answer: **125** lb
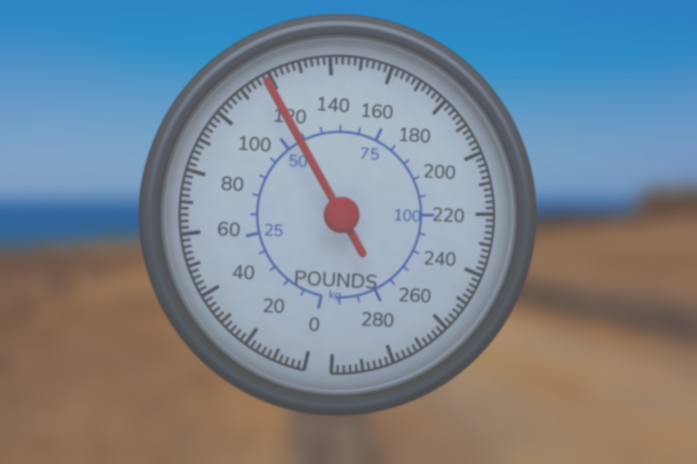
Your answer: **118** lb
